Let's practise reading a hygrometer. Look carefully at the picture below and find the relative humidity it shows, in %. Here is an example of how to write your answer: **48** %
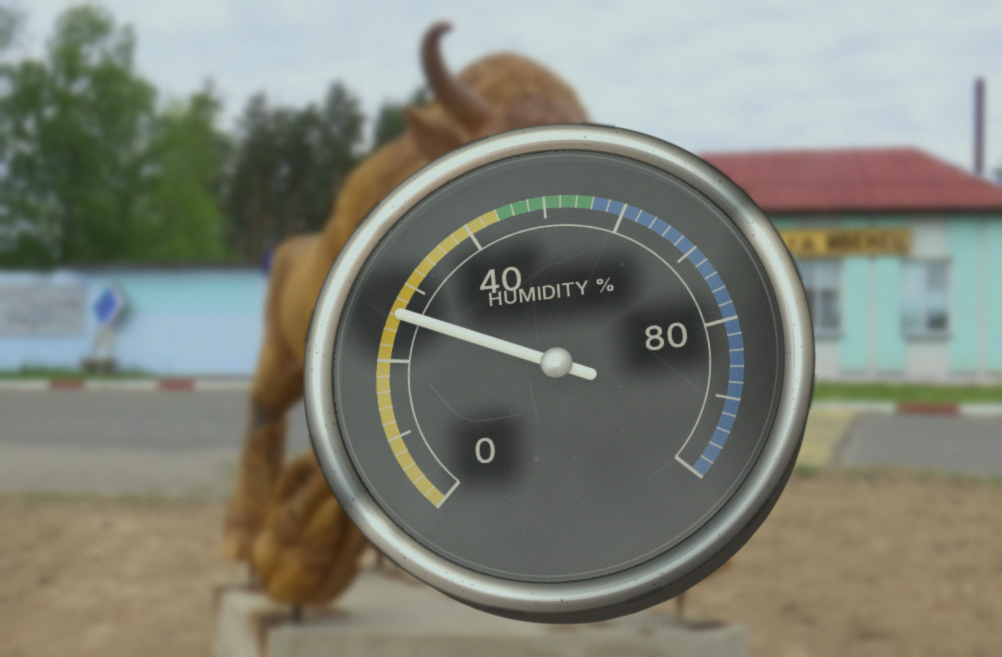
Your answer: **26** %
